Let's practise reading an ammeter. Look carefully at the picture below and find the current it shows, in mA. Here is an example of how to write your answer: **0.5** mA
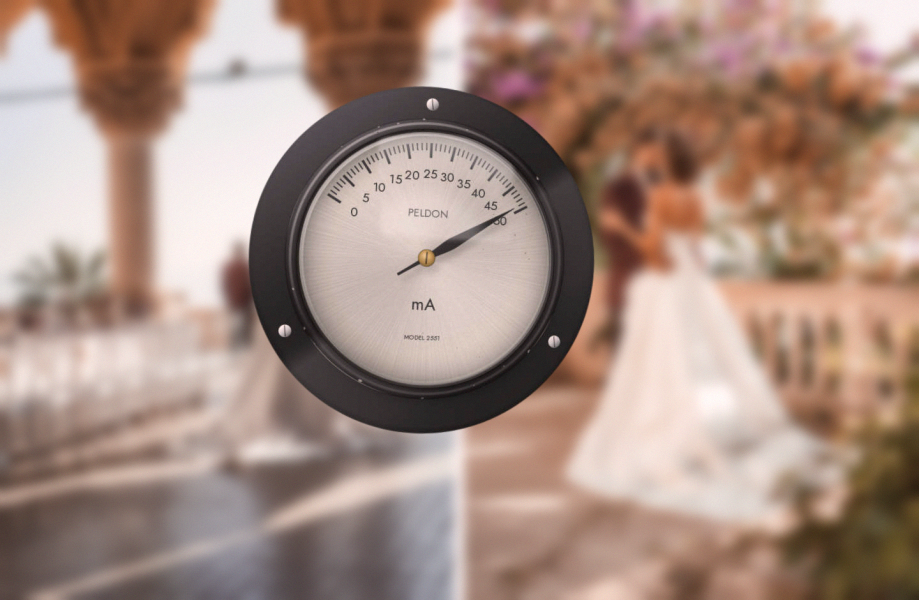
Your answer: **49** mA
